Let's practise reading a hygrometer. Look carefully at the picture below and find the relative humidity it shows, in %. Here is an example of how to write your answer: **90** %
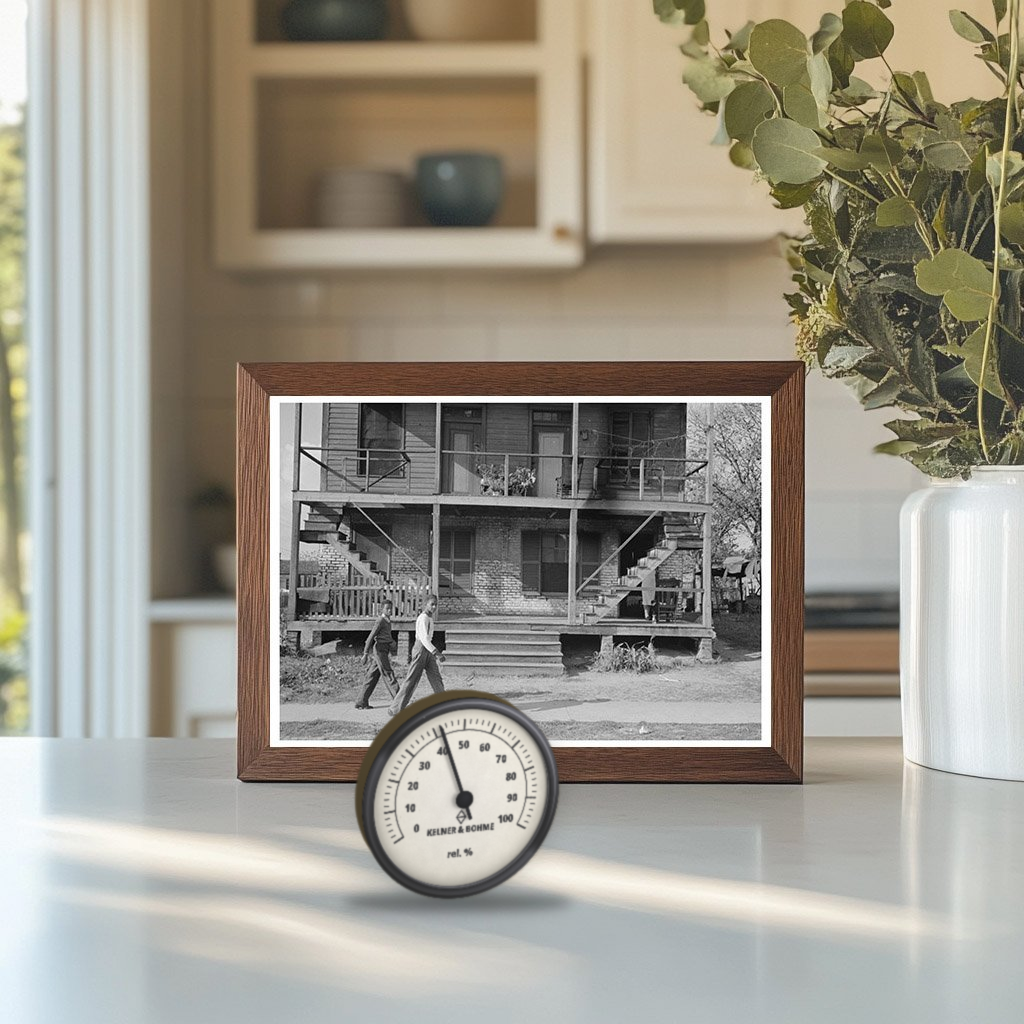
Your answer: **42** %
